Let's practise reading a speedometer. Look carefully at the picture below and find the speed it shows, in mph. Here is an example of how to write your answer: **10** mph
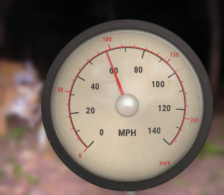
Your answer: **60** mph
